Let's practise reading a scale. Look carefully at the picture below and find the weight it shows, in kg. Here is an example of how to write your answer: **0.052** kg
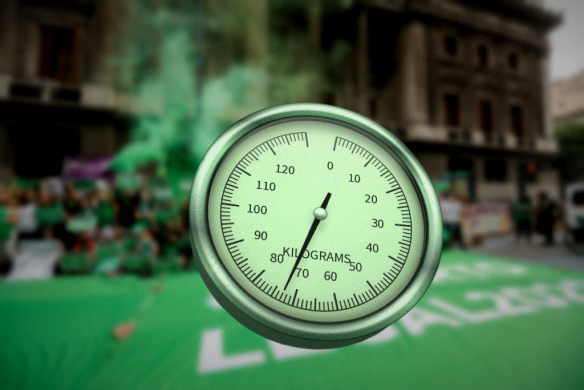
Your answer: **73** kg
